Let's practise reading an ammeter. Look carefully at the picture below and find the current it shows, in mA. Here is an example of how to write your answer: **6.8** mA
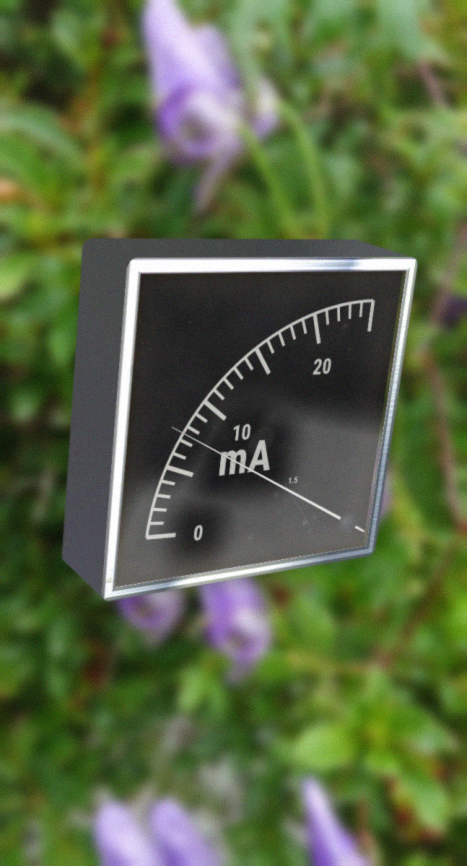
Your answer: **7.5** mA
